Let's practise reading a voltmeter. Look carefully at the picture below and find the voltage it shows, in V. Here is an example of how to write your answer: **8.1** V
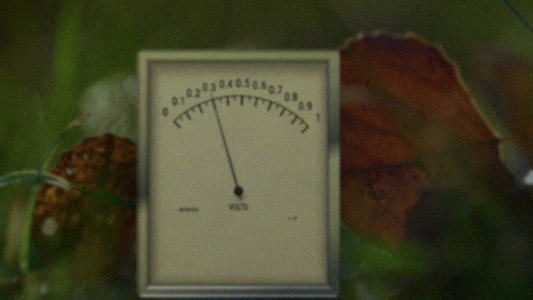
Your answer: **0.3** V
